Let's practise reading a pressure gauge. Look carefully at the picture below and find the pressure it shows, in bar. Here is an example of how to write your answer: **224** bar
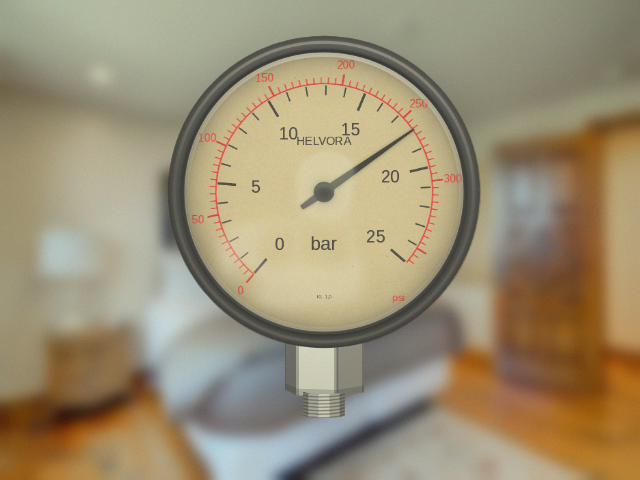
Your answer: **18** bar
